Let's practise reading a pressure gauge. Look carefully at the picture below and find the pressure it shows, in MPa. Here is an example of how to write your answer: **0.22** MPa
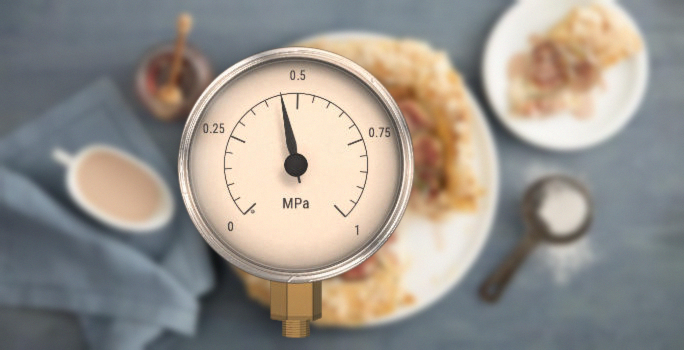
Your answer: **0.45** MPa
